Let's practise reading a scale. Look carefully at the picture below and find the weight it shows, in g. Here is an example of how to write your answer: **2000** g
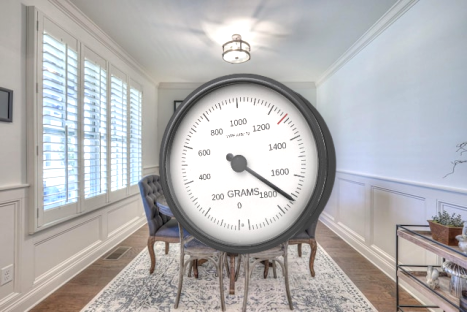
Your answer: **1720** g
